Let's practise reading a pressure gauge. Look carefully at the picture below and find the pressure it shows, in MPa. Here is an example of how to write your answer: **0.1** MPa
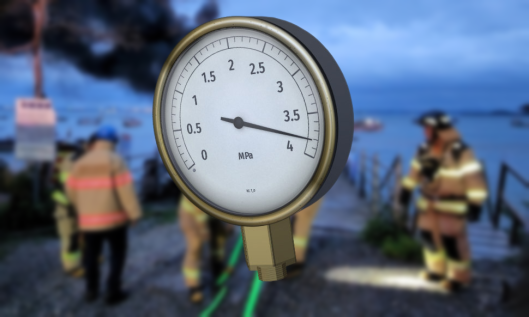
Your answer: **3.8** MPa
